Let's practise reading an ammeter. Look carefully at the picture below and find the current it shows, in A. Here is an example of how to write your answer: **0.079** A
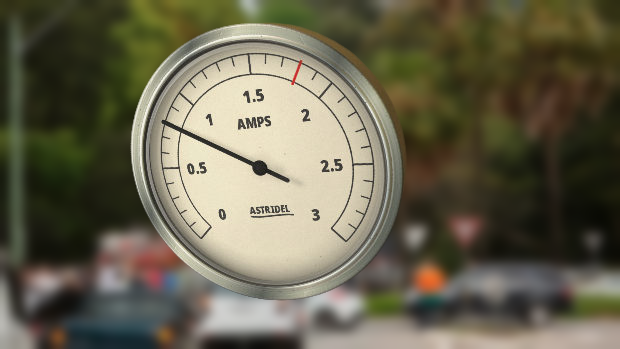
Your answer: **0.8** A
